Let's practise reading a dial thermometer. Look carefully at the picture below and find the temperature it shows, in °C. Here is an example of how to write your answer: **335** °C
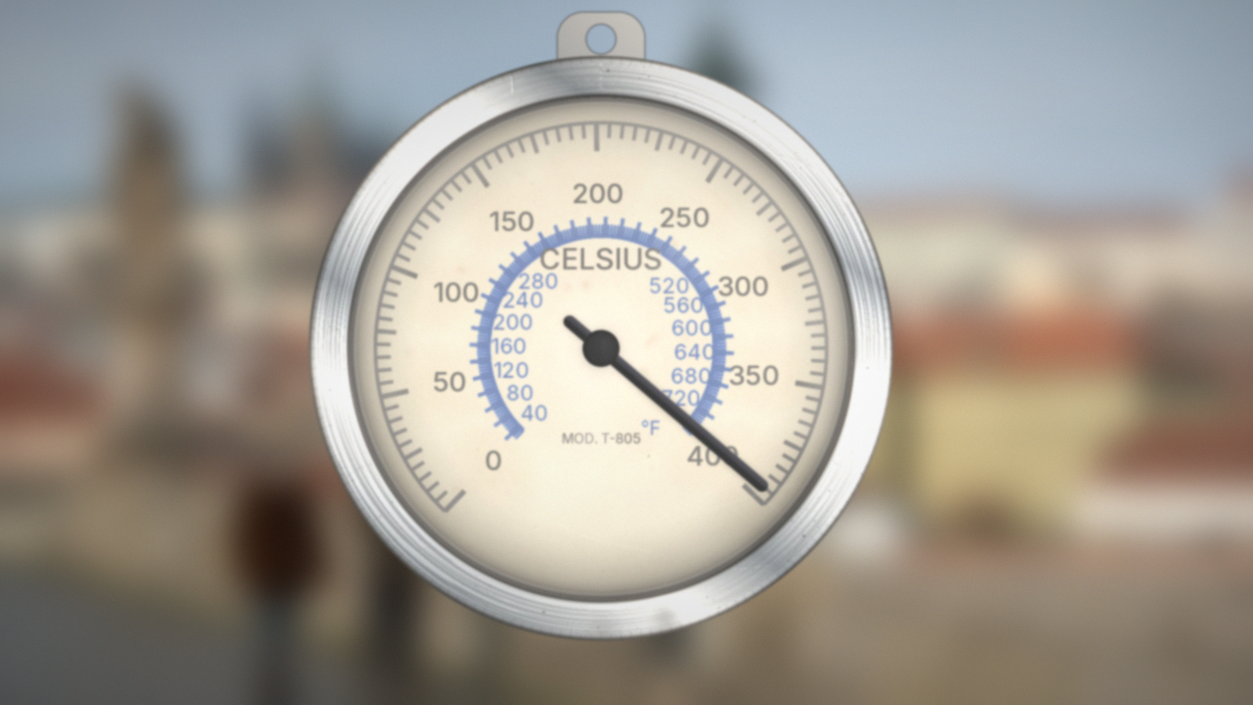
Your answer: **395** °C
